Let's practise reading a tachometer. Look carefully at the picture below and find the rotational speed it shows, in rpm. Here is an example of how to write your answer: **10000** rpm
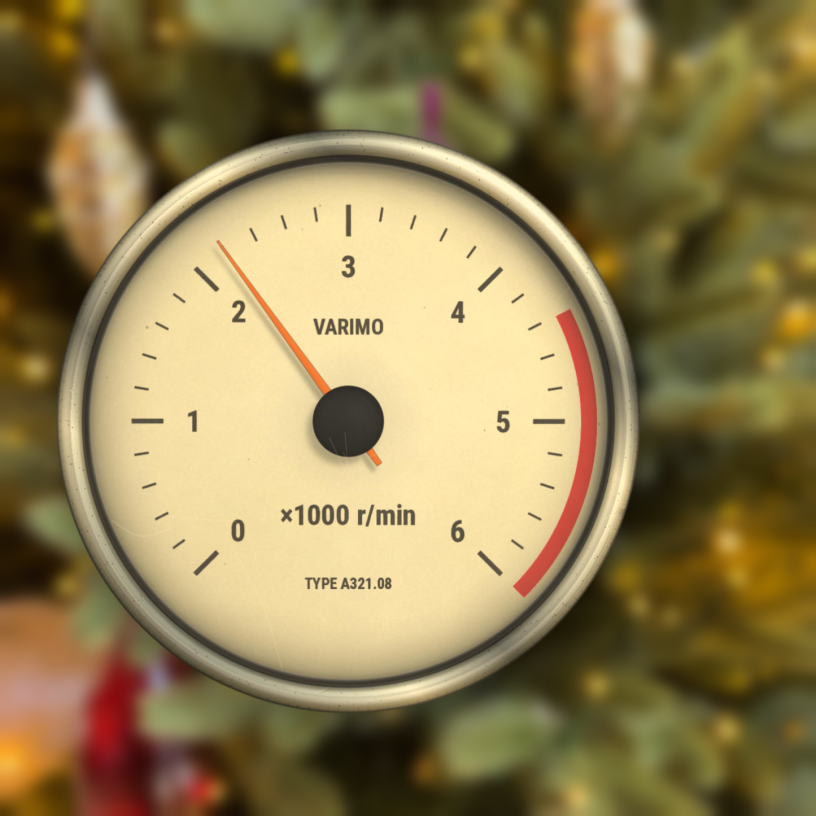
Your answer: **2200** rpm
